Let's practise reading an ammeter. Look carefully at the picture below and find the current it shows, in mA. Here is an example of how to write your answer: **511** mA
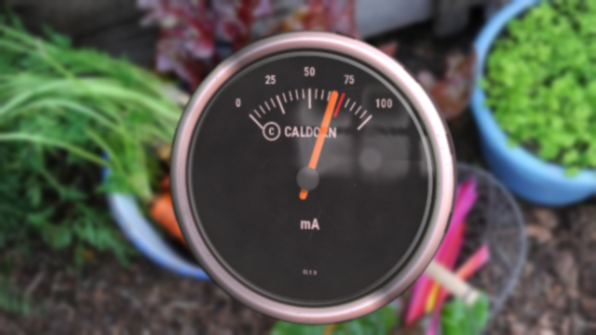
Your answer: **70** mA
